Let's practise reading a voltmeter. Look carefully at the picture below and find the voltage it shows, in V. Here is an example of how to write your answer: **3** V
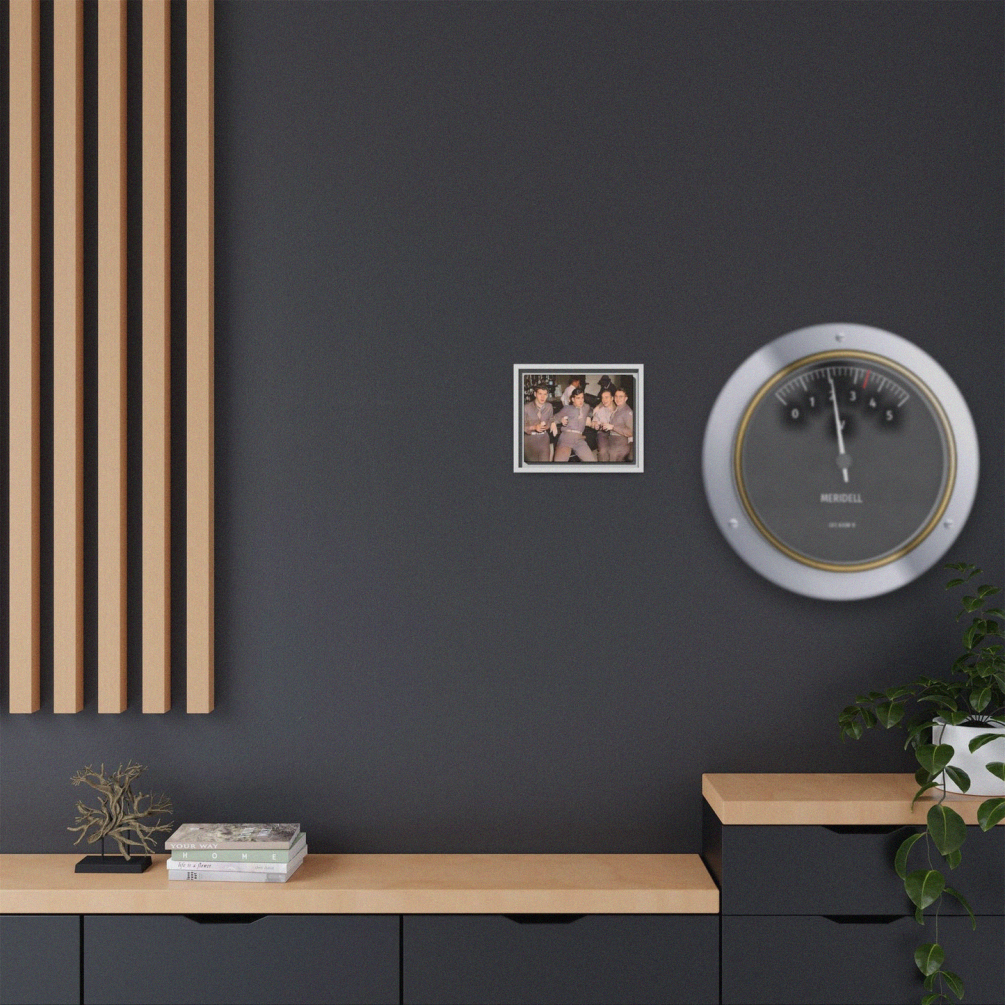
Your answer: **2** V
